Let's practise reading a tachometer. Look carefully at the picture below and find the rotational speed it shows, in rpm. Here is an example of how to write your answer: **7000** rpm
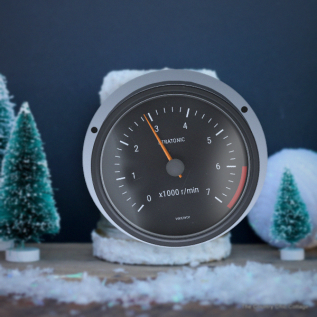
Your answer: **2900** rpm
